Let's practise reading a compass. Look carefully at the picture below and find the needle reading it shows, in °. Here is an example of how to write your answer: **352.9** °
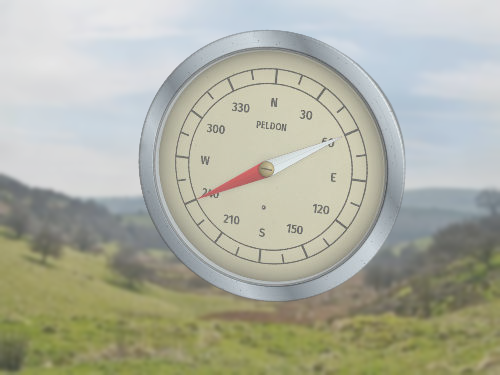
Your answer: **240** °
